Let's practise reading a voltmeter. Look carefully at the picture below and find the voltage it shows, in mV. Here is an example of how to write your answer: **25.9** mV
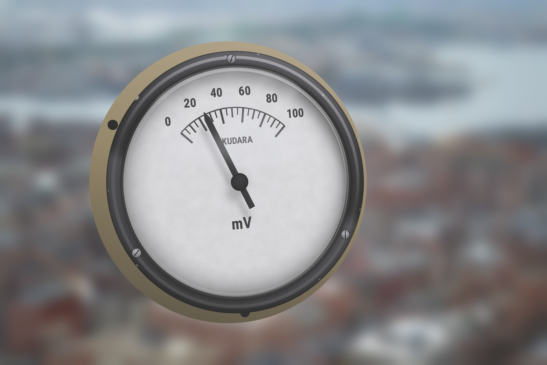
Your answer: **25** mV
